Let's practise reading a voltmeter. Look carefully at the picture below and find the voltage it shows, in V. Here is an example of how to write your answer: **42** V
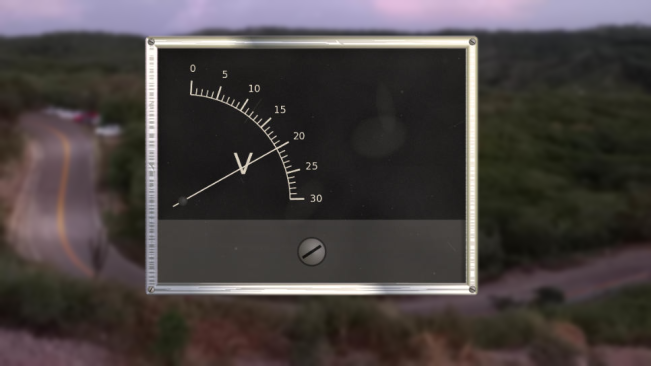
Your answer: **20** V
